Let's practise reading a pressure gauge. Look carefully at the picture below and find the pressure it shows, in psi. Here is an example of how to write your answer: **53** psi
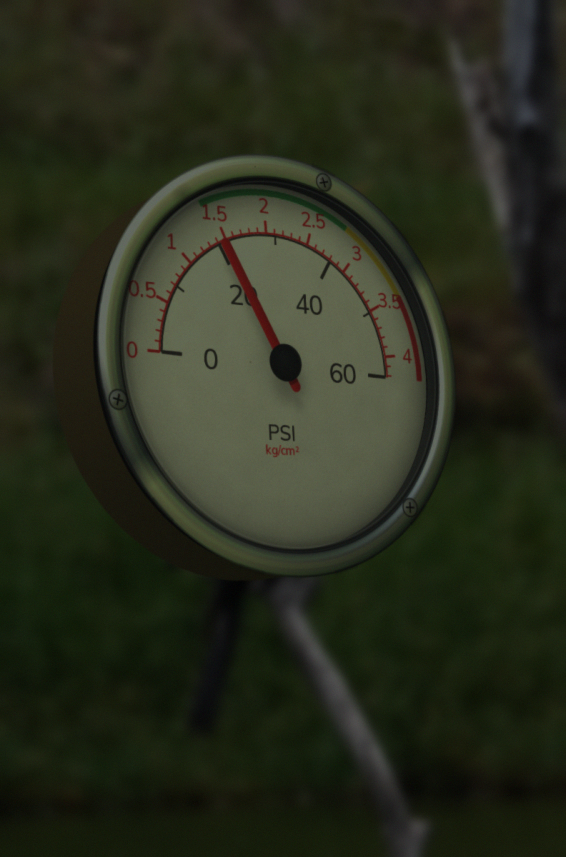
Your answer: **20** psi
